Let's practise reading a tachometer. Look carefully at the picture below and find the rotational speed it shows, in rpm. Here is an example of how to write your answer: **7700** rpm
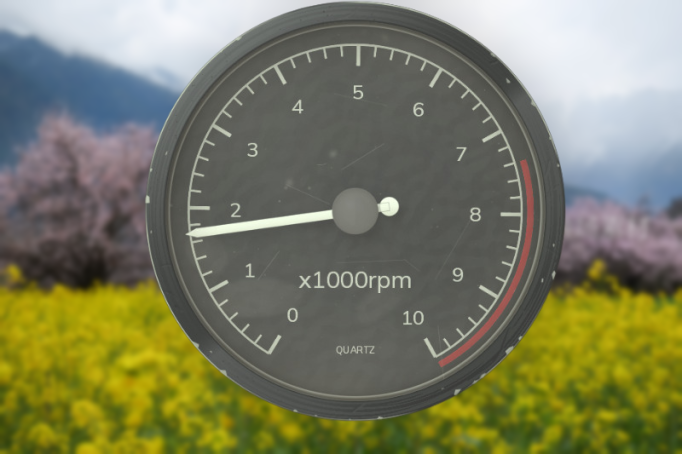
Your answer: **1700** rpm
